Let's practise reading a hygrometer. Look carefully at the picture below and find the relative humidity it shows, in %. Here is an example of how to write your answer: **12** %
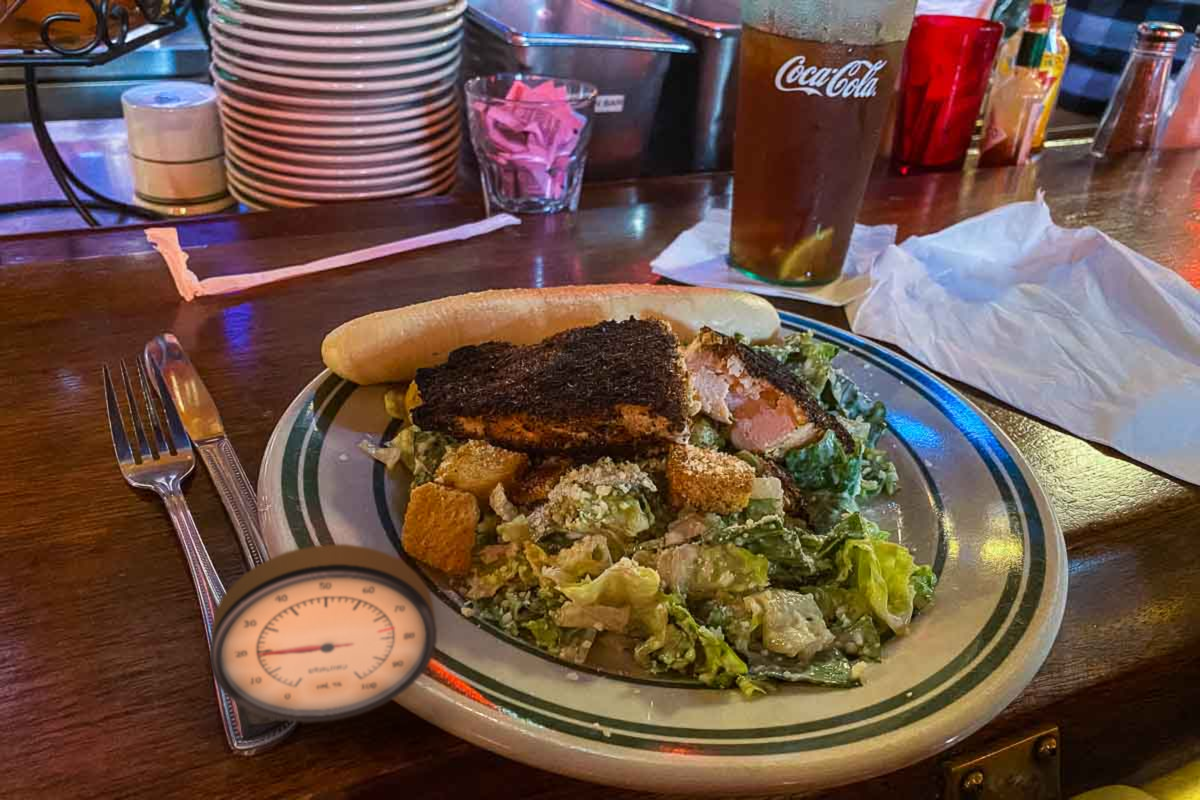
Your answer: **20** %
